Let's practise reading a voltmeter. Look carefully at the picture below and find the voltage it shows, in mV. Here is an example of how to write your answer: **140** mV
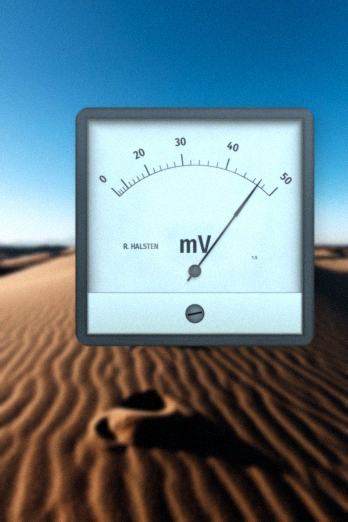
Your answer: **47** mV
